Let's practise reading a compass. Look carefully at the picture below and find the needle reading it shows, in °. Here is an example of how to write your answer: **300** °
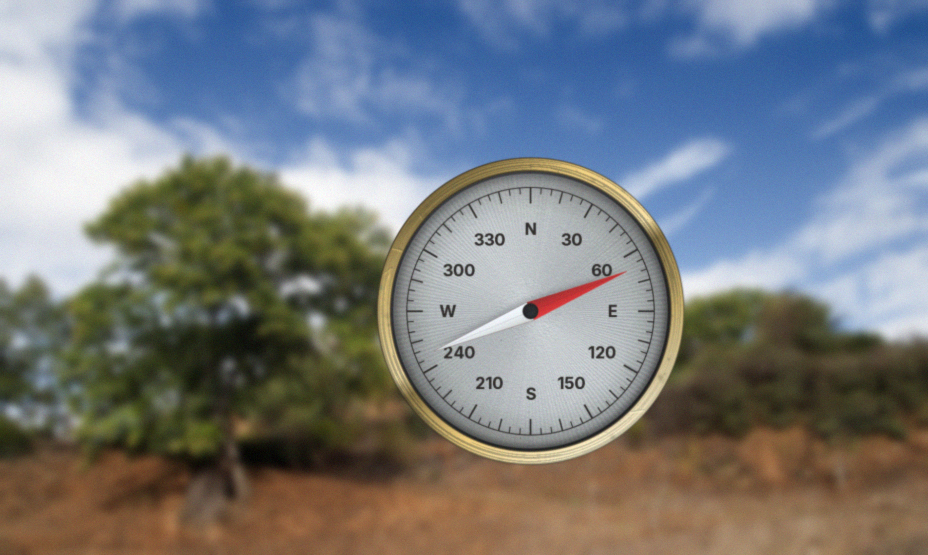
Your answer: **67.5** °
